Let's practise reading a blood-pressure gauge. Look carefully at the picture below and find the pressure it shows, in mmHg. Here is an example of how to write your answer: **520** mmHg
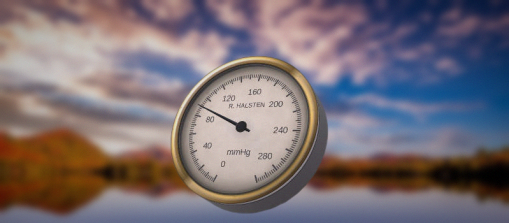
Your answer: **90** mmHg
